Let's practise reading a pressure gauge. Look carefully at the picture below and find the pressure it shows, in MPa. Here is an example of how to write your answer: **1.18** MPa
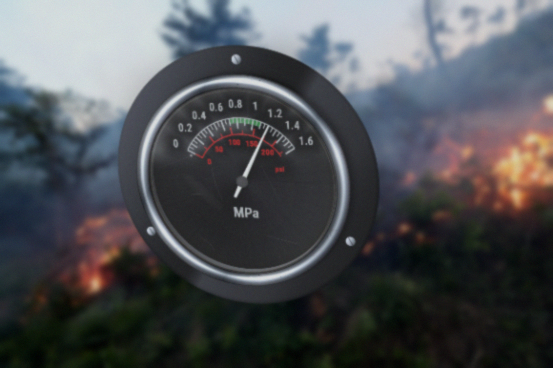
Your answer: **1.2** MPa
